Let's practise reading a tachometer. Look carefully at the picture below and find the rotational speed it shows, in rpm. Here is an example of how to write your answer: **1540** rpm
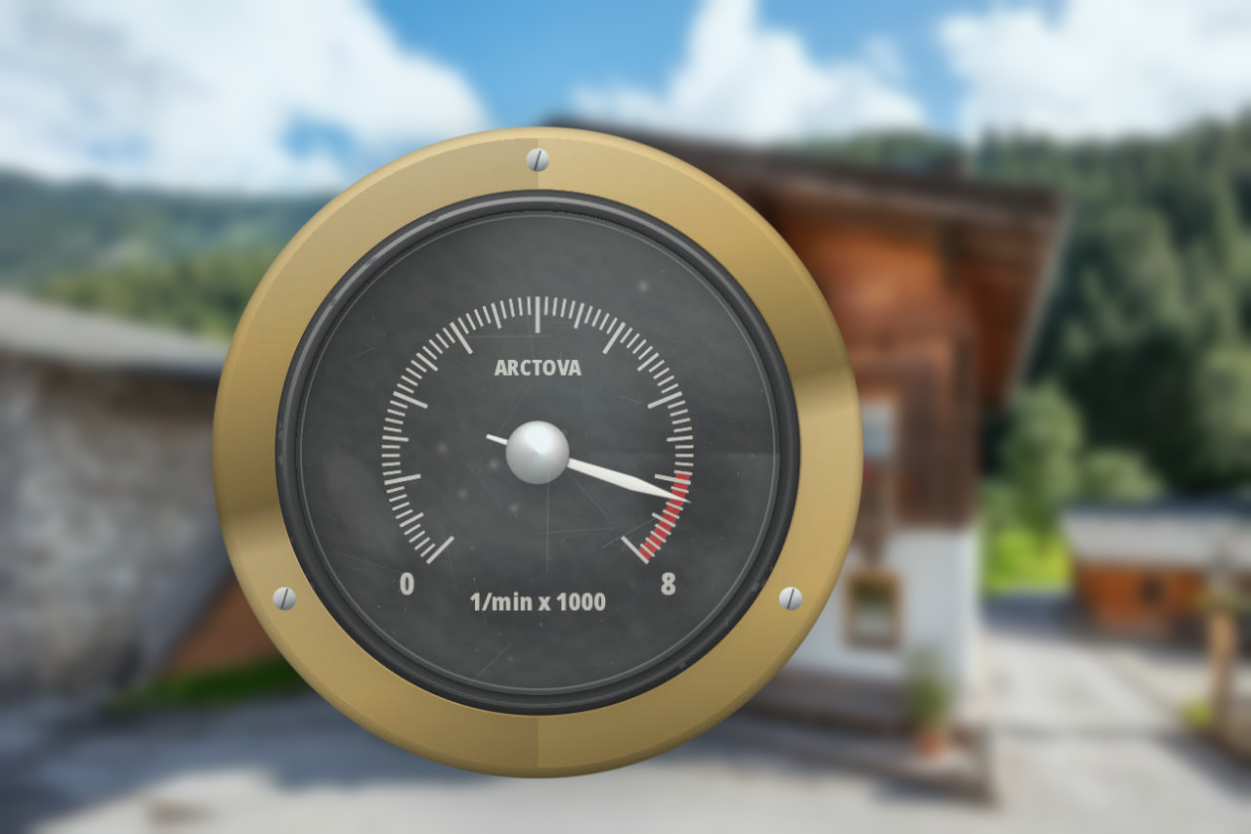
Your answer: **7200** rpm
